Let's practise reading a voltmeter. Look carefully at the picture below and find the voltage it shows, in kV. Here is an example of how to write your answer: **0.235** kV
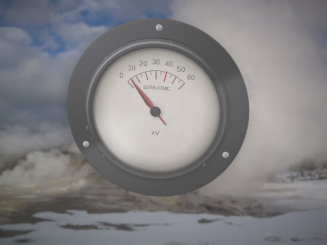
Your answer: **5** kV
